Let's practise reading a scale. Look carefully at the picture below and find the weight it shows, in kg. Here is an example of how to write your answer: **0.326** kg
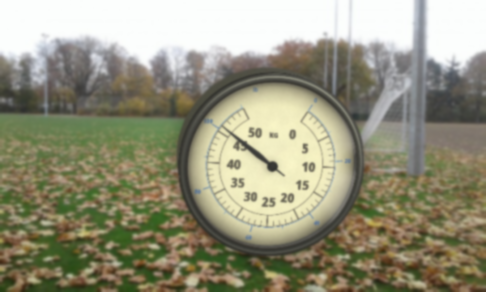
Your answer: **46** kg
